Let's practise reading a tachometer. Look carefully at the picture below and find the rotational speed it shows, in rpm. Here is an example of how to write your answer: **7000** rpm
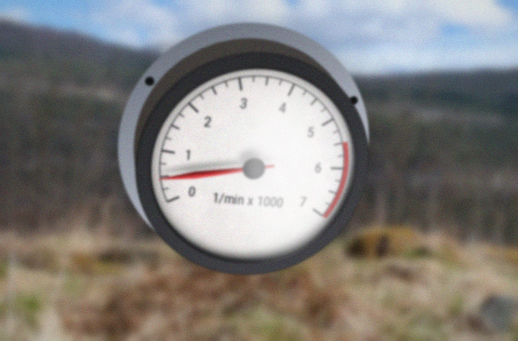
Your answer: **500** rpm
